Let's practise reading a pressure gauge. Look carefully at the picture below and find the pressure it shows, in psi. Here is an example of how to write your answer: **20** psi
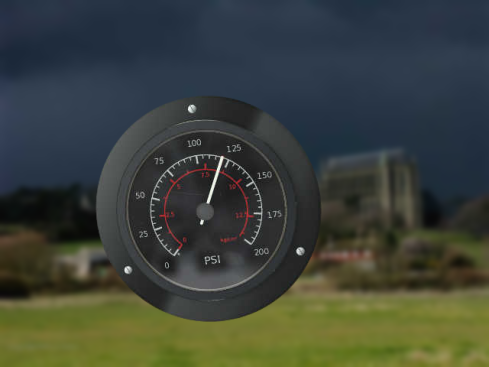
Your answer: **120** psi
